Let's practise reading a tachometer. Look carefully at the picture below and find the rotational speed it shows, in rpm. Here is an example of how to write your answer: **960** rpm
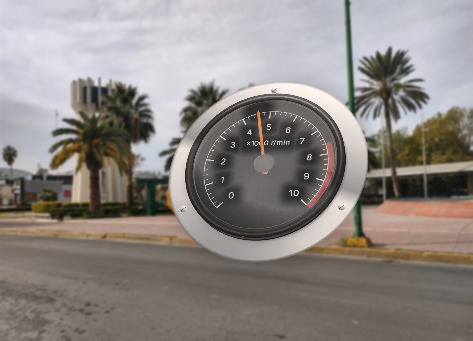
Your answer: **4600** rpm
